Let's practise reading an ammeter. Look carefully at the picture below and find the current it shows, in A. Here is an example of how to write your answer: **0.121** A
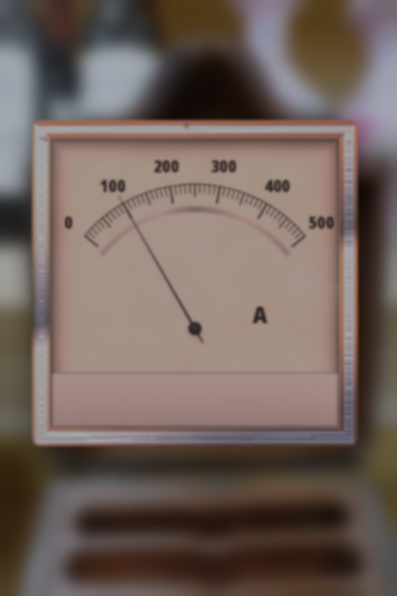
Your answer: **100** A
